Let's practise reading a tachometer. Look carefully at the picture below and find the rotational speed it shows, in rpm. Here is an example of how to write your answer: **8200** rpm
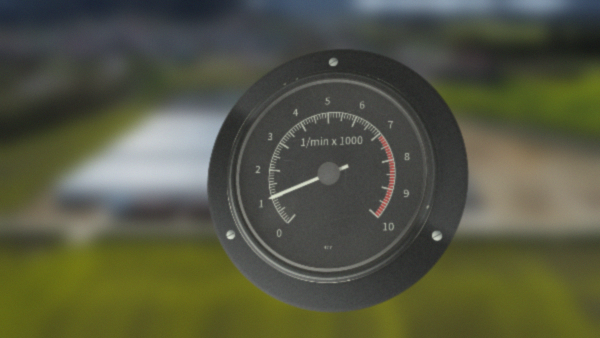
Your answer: **1000** rpm
